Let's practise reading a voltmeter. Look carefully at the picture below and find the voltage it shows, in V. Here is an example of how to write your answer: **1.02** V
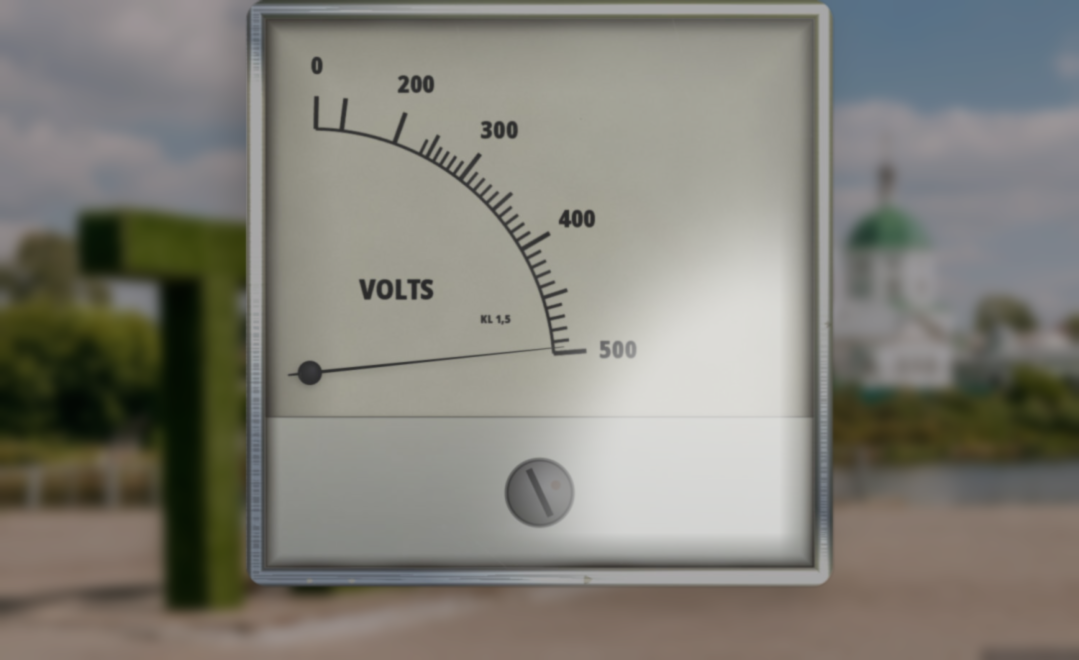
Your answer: **495** V
